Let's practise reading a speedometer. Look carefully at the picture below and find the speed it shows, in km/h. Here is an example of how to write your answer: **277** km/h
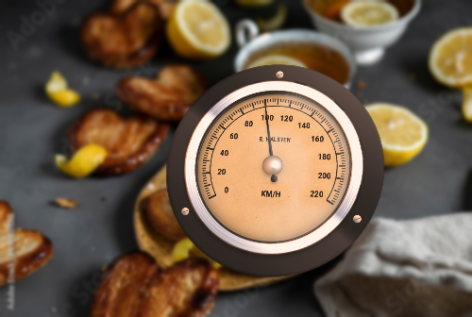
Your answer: **100** km/h
